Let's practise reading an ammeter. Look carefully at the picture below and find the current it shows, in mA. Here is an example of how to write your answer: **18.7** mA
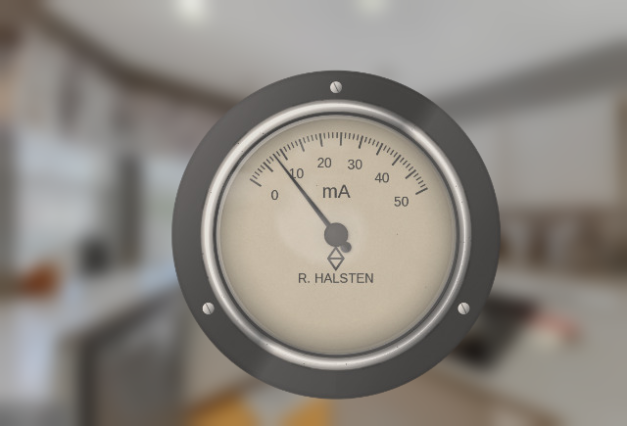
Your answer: **8** mA
